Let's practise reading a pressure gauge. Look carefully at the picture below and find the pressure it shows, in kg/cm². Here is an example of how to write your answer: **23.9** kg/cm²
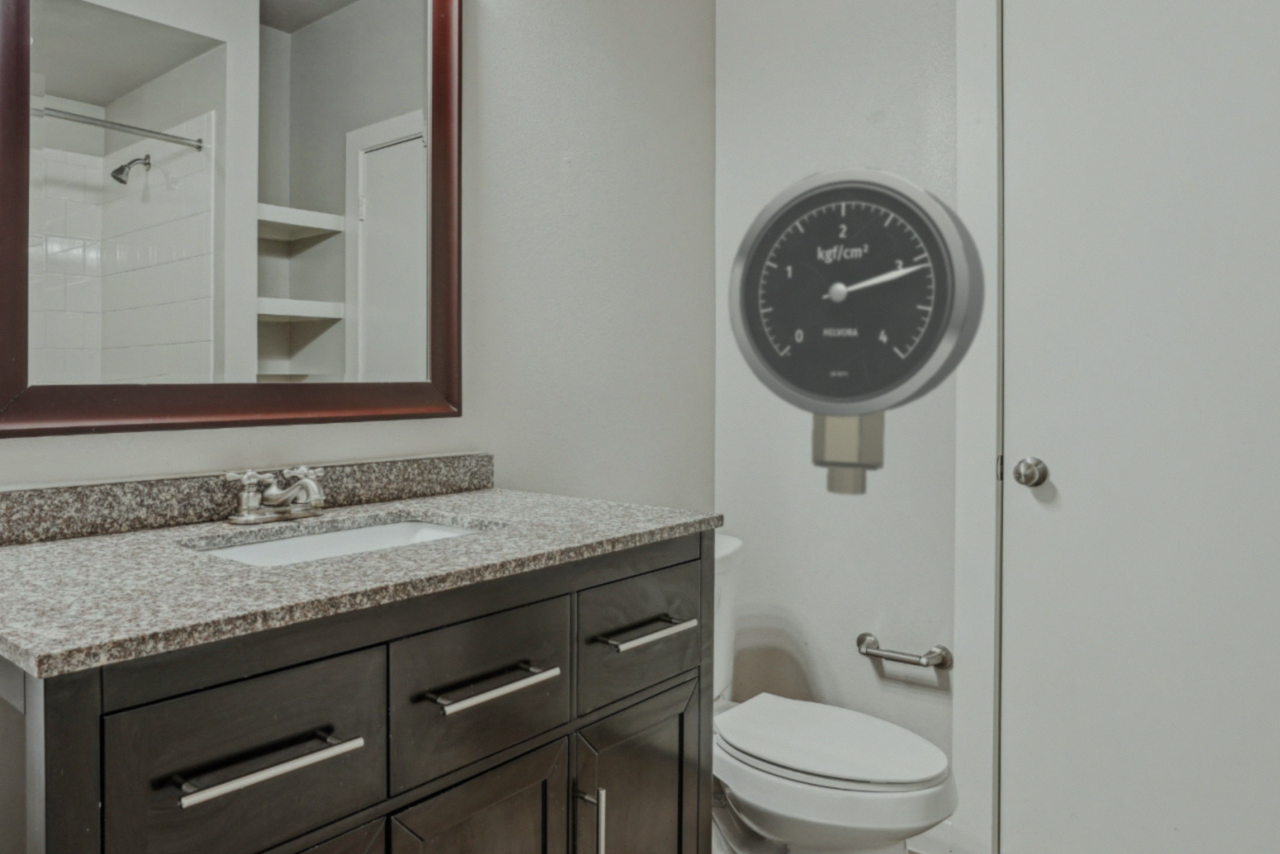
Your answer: **3.1** kg/cm²
